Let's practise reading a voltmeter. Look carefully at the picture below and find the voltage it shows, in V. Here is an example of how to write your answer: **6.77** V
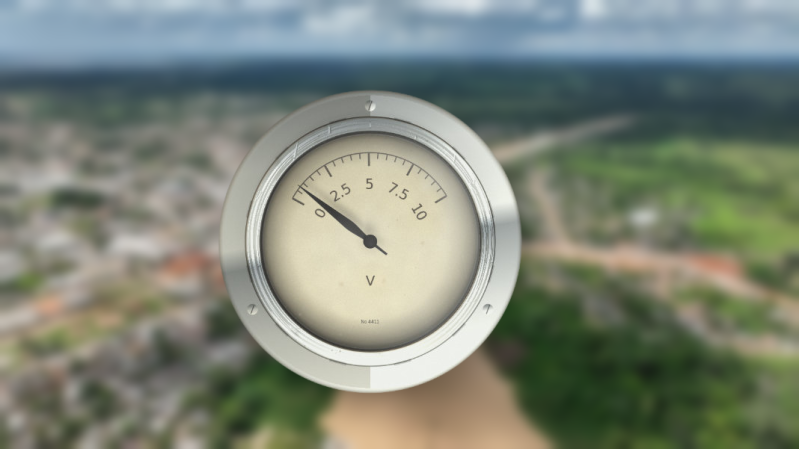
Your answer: **0.75** V
